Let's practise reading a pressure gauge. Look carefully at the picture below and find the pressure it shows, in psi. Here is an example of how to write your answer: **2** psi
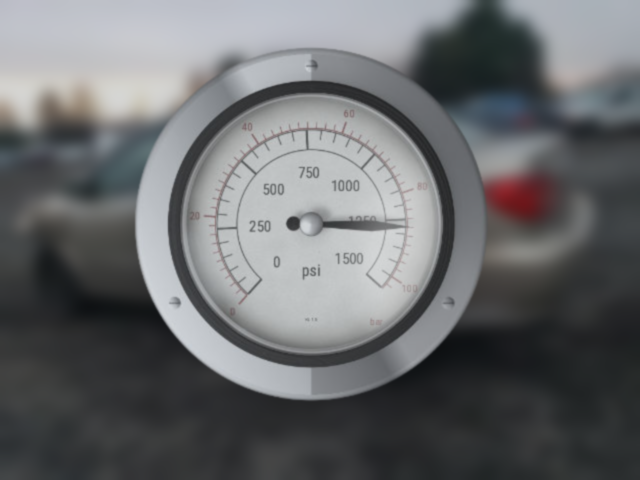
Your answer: **1275** psi
